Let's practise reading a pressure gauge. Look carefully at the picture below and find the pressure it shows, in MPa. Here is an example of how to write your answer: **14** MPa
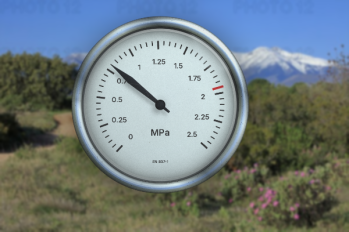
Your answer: **0.8** MPa
